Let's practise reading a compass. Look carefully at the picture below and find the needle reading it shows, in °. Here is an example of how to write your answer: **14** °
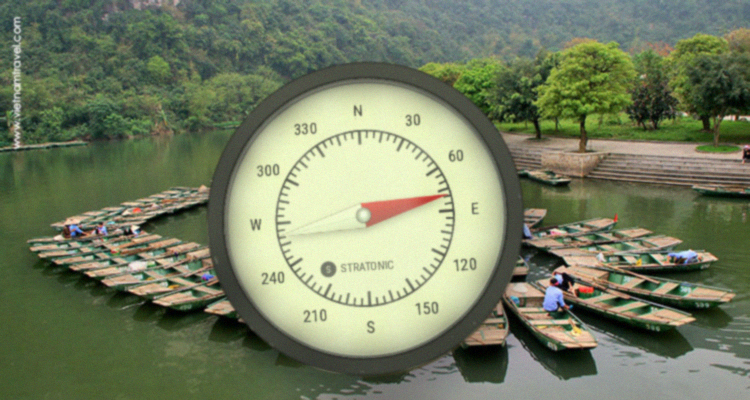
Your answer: **80** °
